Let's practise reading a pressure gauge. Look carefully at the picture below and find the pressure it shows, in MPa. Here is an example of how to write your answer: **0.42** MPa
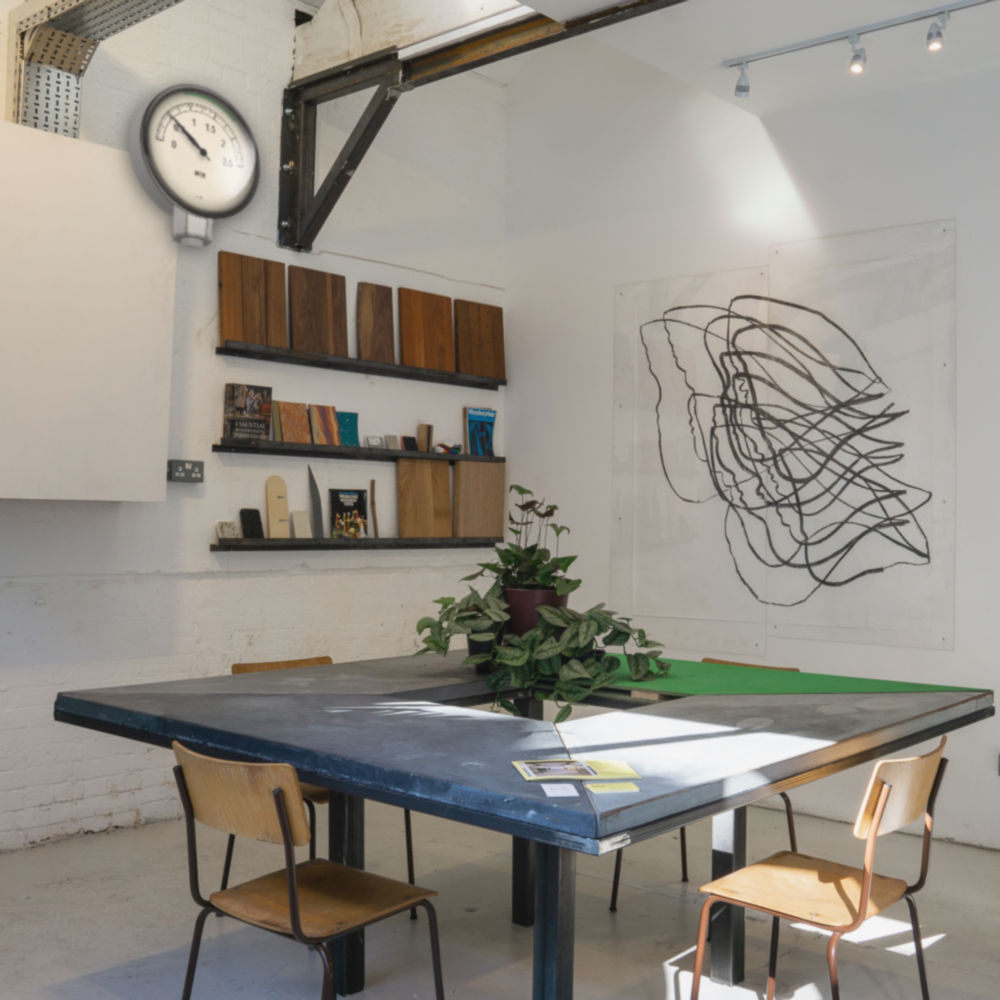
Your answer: **0.5** MPa
